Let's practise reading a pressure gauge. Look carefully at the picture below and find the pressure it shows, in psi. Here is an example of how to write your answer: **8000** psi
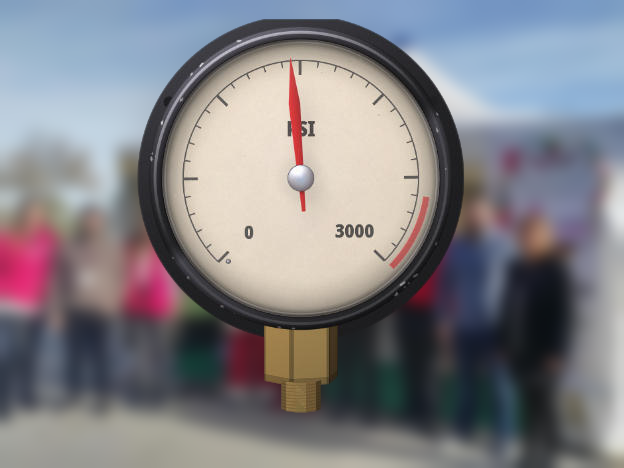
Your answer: **1450** psi
